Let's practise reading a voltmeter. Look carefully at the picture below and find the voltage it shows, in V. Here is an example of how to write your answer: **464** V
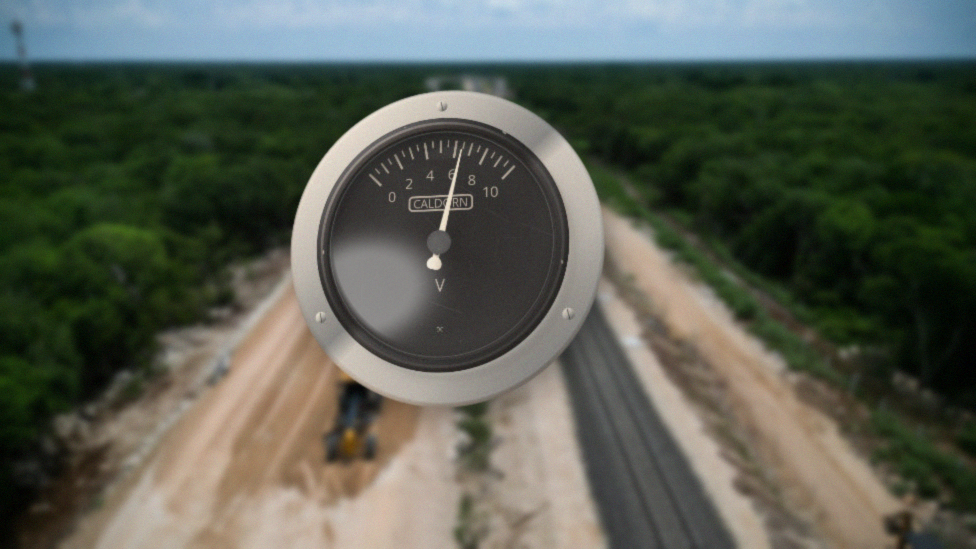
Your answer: **6.5** V
